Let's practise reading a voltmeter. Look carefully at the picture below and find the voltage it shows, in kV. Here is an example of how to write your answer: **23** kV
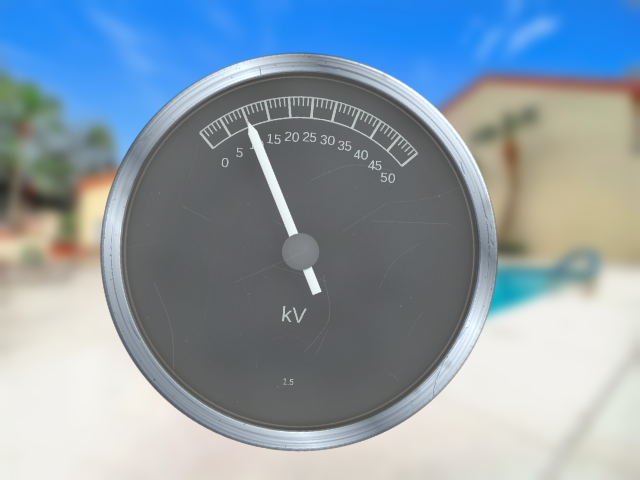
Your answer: **10** kV
